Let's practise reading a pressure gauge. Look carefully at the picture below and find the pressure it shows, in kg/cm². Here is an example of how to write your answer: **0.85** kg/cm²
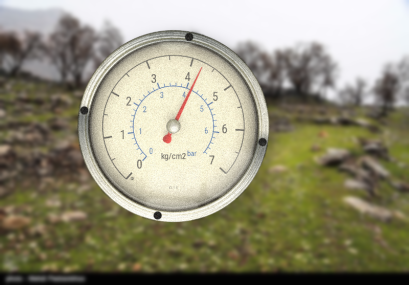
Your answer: **4.25** kg/cm²
